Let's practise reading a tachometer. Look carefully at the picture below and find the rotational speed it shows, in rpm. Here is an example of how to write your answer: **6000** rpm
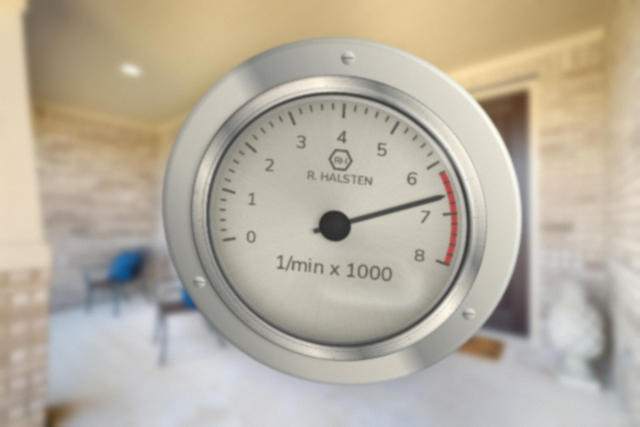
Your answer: **6600** rpm
